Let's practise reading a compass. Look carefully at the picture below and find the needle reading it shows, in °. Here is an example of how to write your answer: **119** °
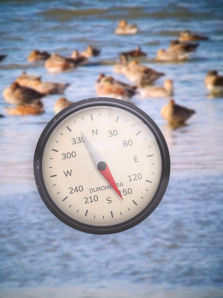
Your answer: **160** °
